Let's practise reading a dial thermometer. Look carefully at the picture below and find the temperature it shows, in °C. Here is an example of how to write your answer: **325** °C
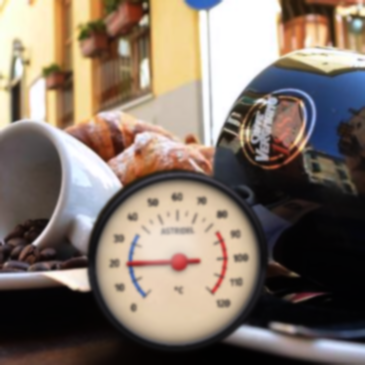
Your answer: **20** °C
